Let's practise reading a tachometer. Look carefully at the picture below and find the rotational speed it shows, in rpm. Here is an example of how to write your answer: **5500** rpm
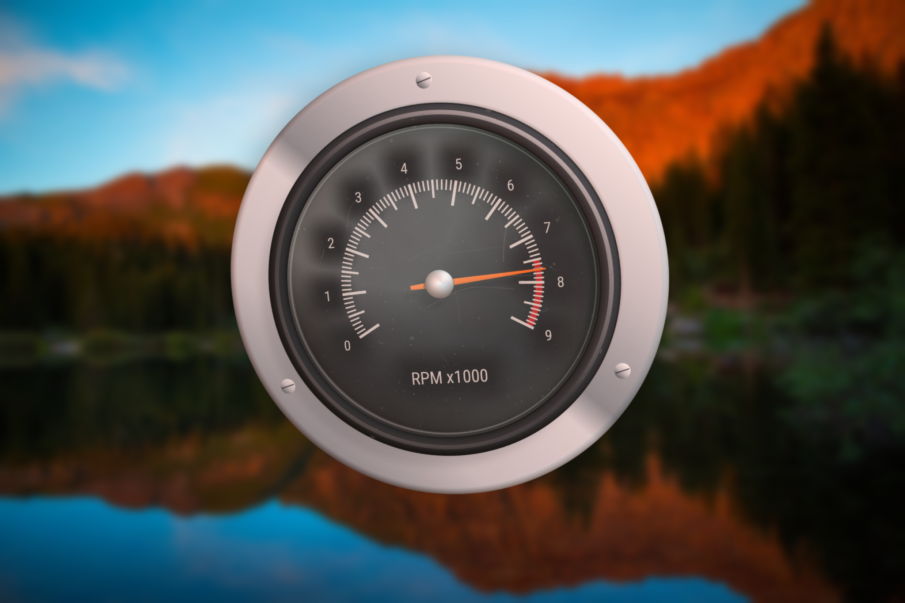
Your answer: **7700** rpm
